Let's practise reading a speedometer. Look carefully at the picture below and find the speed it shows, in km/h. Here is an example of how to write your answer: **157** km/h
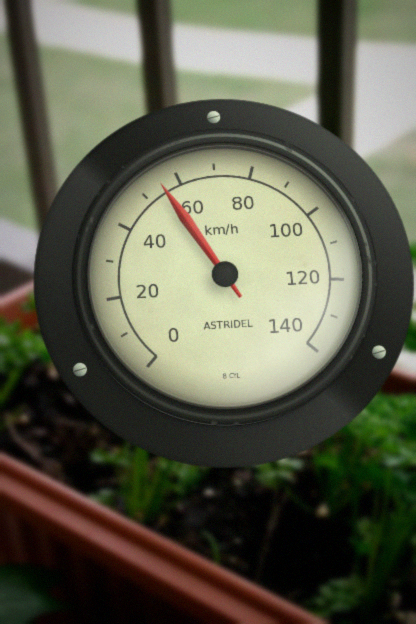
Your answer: **55** km/h
